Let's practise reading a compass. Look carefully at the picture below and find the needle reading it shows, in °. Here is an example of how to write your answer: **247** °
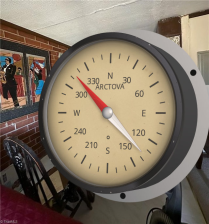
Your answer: **315** °
